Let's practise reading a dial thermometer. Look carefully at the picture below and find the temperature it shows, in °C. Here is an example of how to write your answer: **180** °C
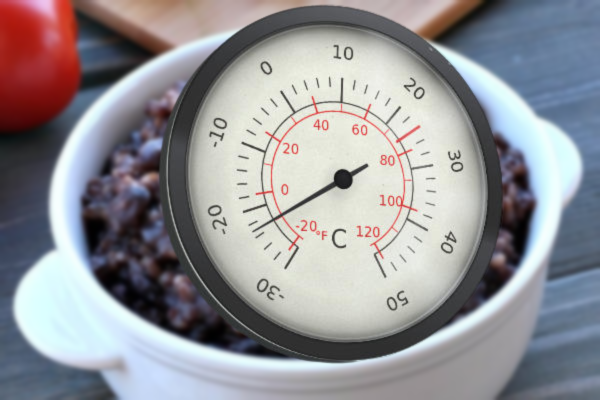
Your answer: **-23** °C
